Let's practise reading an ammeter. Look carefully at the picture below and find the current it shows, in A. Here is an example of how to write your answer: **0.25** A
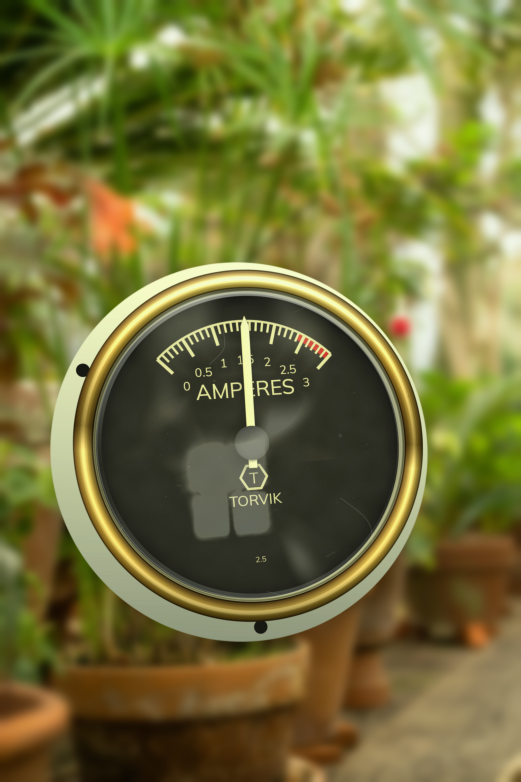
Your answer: **1.5** A
